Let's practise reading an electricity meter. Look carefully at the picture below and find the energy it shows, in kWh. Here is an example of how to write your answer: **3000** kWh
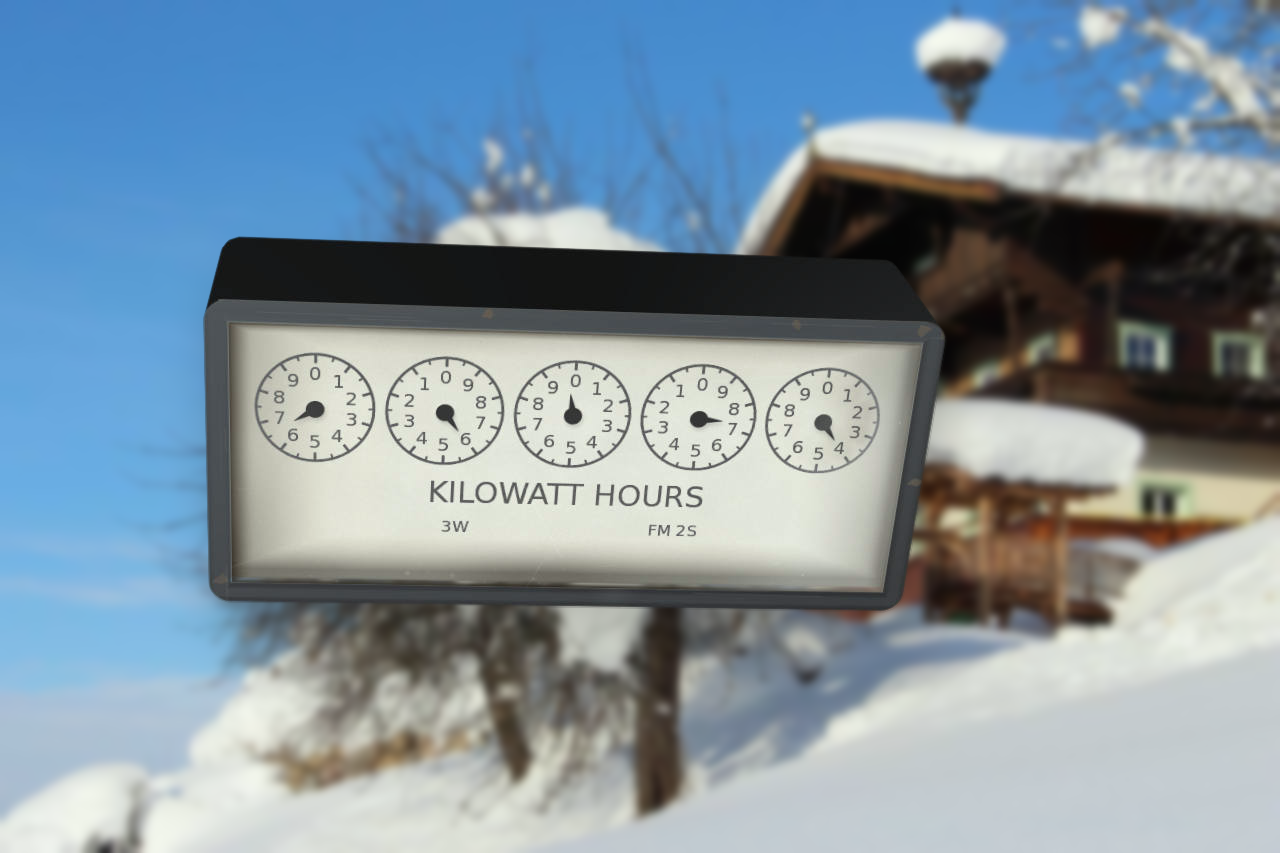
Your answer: **65974** kWh
